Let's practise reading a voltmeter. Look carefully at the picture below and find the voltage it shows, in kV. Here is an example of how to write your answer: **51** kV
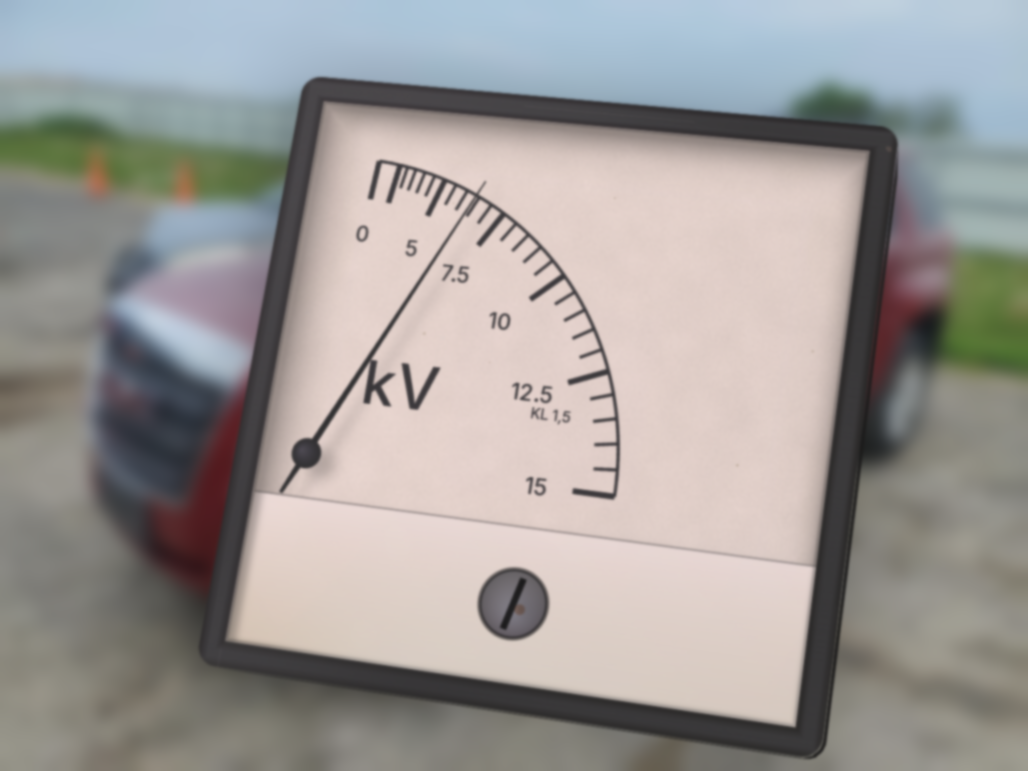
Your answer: **6.5** kV
